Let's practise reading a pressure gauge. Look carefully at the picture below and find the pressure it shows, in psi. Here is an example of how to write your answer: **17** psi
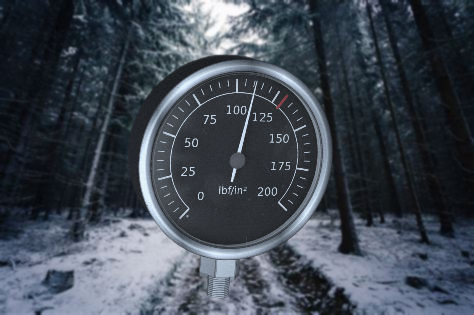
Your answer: **110** psi
